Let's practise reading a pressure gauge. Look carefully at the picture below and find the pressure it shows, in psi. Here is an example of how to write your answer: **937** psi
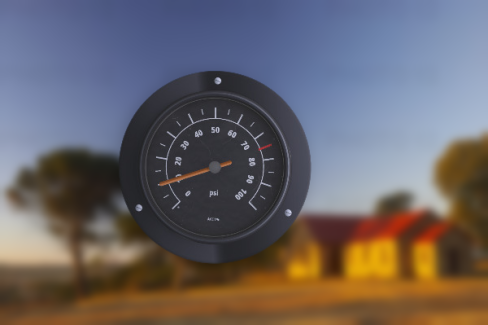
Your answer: **10** psi
